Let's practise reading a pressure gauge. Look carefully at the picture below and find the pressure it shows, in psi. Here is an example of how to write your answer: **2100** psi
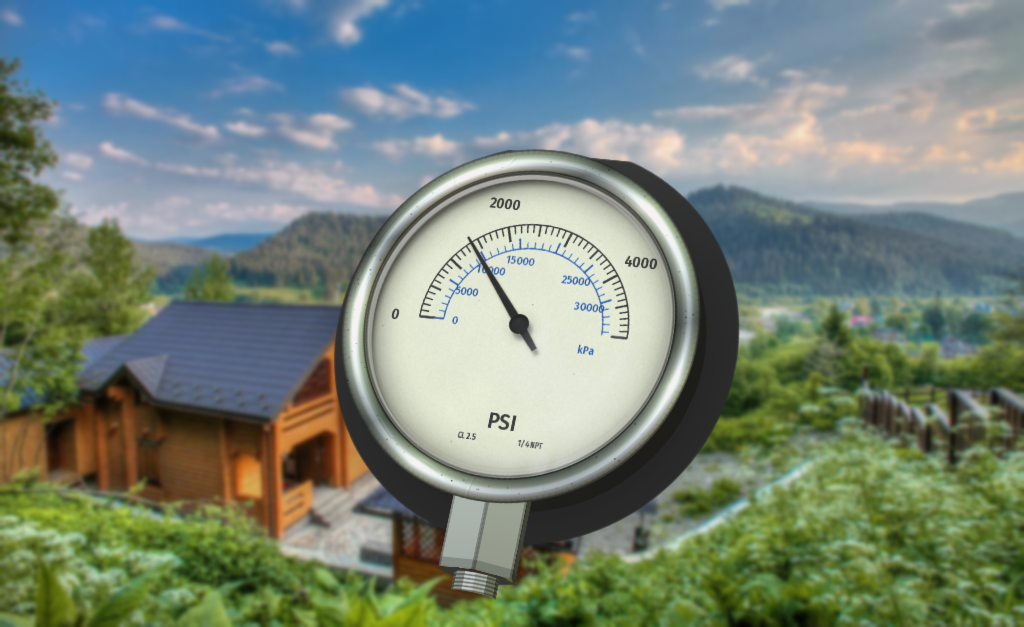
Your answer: **1400** psi
